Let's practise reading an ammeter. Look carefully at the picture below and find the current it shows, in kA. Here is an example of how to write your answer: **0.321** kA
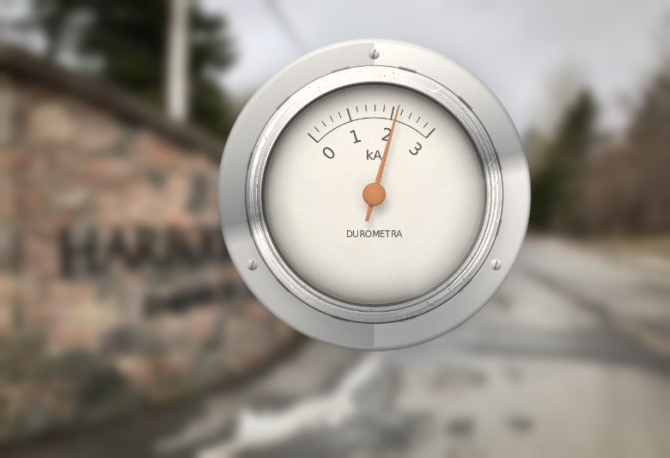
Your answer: **2.1** kA
